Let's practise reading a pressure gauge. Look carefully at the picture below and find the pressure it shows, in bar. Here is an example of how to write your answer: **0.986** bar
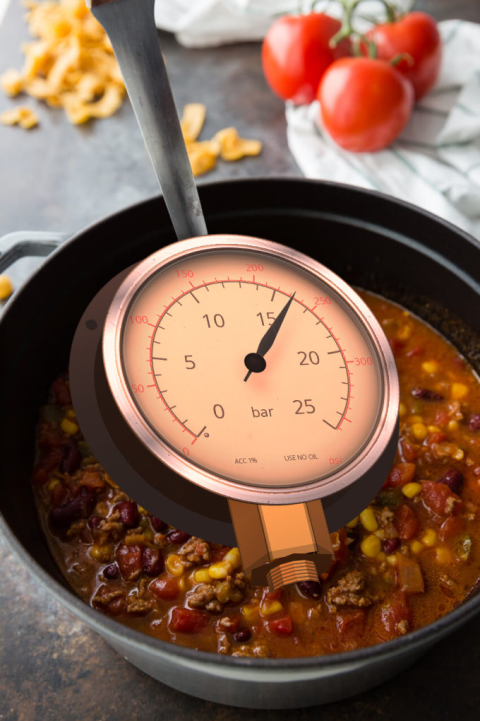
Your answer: **16** bar
